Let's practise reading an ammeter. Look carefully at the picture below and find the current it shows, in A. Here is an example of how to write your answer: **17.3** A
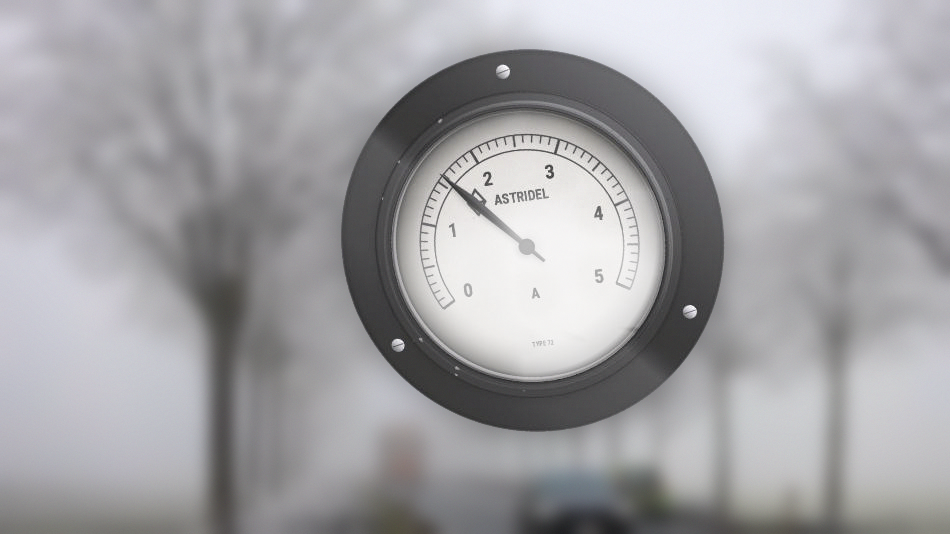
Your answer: **1.6** A
